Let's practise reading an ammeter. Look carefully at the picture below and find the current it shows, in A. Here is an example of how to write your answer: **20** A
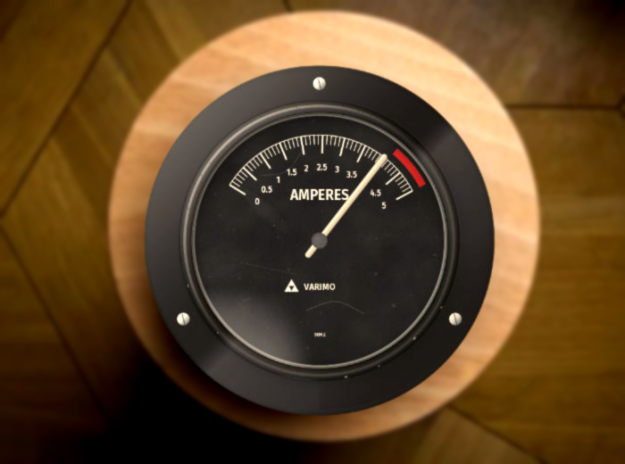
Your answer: **4** A
